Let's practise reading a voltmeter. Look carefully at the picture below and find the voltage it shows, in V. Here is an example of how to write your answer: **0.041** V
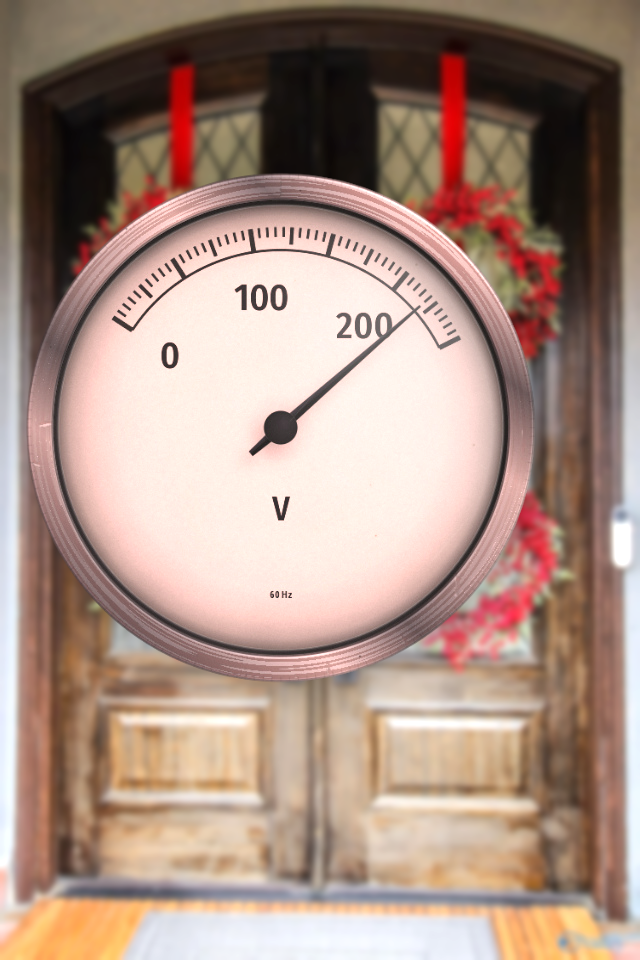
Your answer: **220** V
